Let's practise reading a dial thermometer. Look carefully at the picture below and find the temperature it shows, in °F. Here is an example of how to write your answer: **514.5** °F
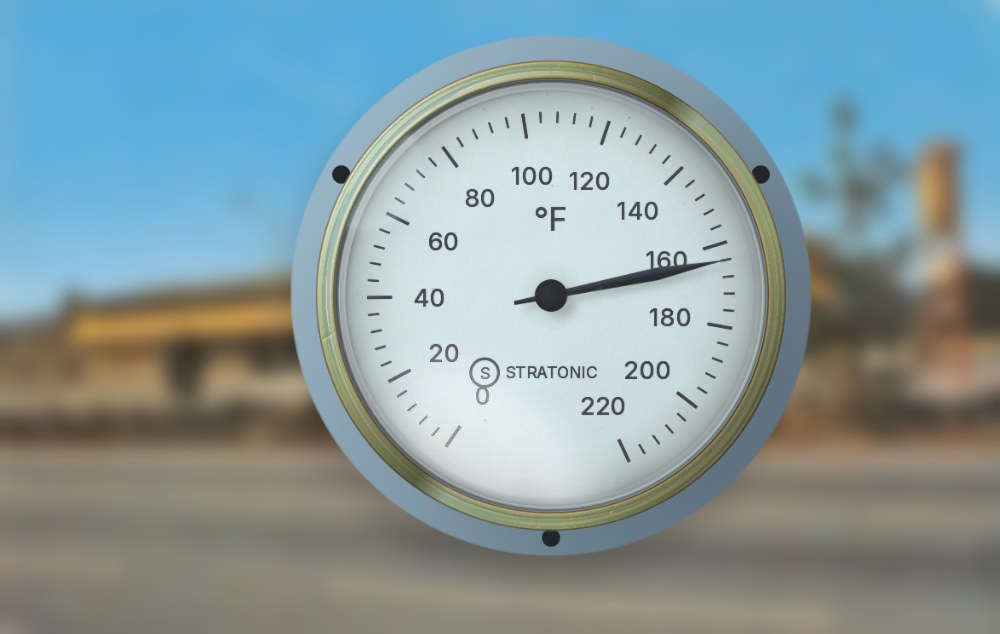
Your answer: **164** °F
